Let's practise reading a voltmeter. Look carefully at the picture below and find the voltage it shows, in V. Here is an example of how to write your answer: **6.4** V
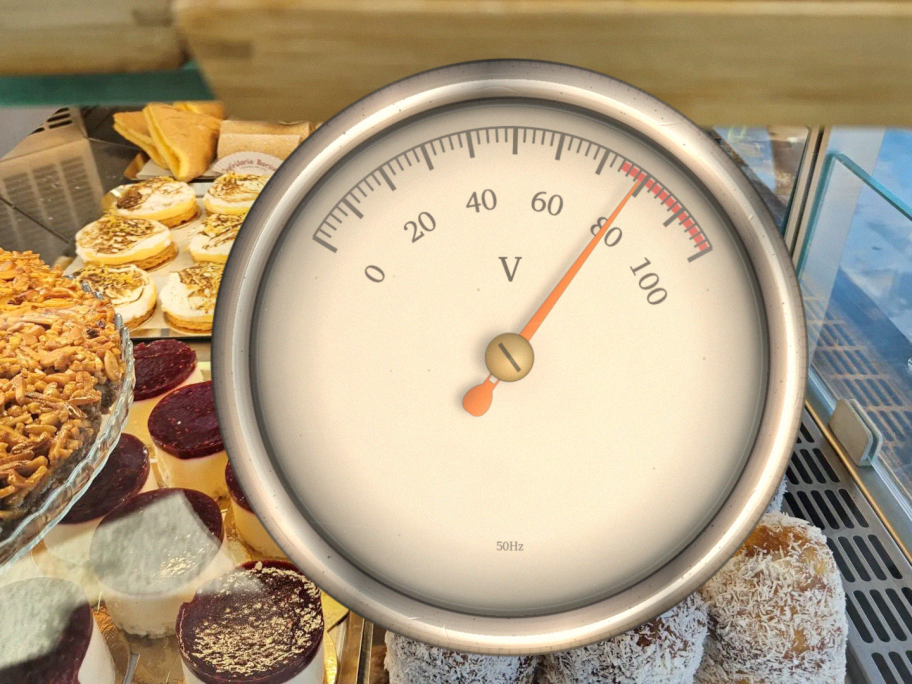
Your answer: **79** V
